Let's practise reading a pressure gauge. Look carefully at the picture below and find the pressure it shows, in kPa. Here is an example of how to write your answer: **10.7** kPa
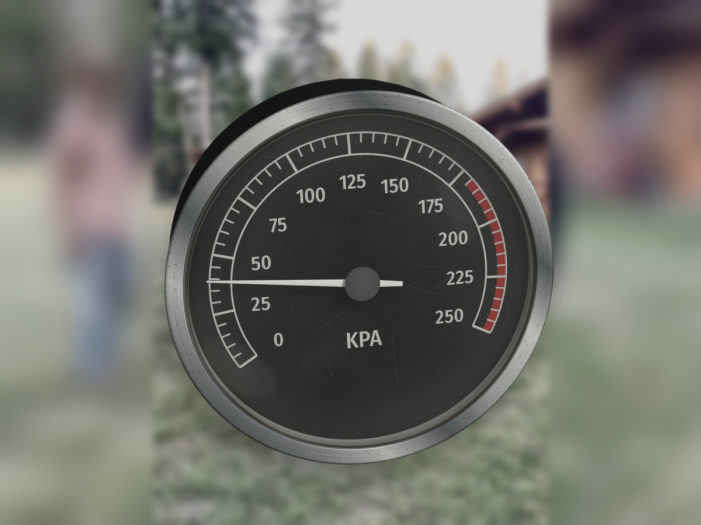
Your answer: **40** kPa
